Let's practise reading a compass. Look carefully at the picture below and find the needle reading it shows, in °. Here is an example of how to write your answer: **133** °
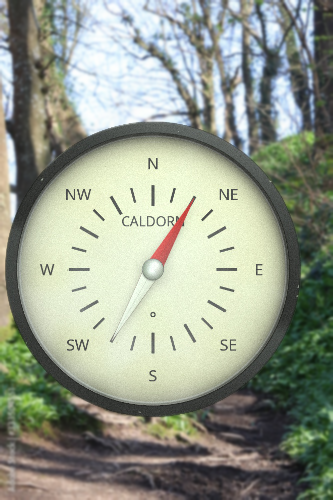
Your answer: **30** °
